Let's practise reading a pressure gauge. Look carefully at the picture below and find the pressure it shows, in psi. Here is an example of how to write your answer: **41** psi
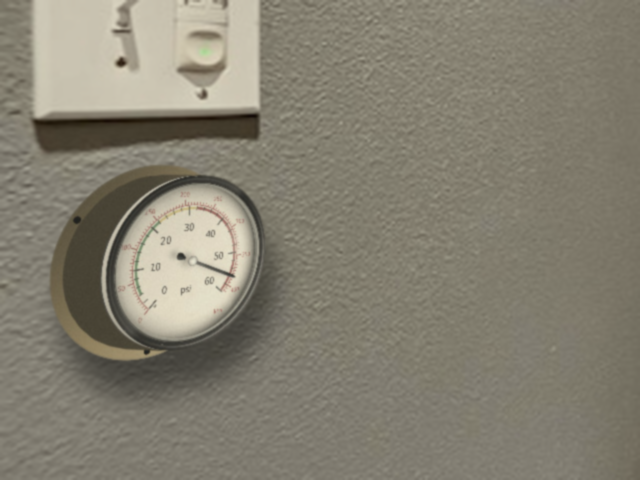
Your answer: **56** psi
